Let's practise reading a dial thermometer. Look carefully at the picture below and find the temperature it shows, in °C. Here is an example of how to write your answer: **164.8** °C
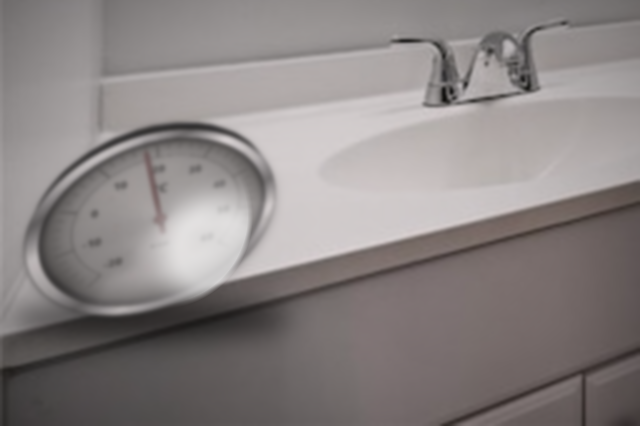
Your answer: **18** °C
